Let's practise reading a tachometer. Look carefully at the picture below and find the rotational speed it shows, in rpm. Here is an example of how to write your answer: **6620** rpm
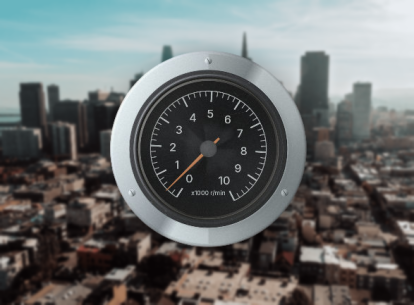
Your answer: **400** rpm
